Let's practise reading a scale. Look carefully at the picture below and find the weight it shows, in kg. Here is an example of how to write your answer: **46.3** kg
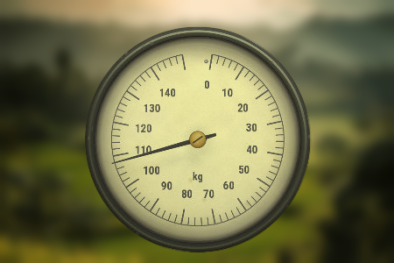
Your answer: **108** kg
